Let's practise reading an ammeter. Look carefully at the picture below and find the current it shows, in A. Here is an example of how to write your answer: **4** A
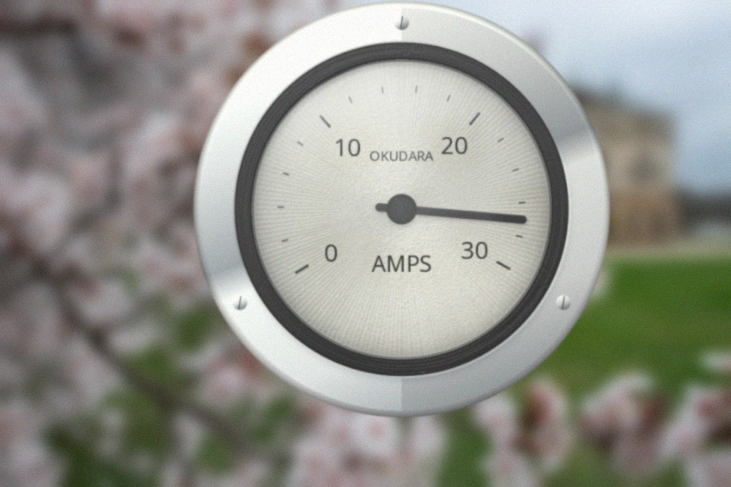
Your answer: **27** A
